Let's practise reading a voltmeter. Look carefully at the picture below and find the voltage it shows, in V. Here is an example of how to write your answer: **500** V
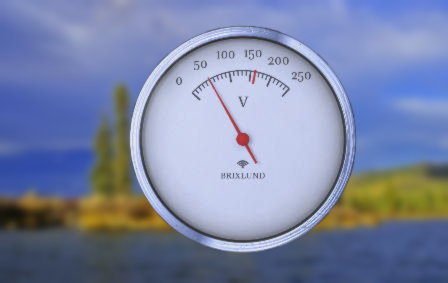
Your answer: **50** V
